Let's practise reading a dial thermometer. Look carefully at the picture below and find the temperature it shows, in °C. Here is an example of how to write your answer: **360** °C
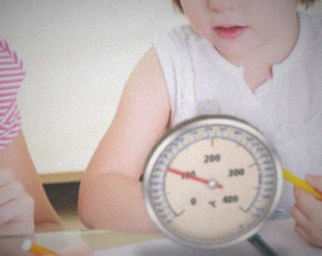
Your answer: **100** °C
